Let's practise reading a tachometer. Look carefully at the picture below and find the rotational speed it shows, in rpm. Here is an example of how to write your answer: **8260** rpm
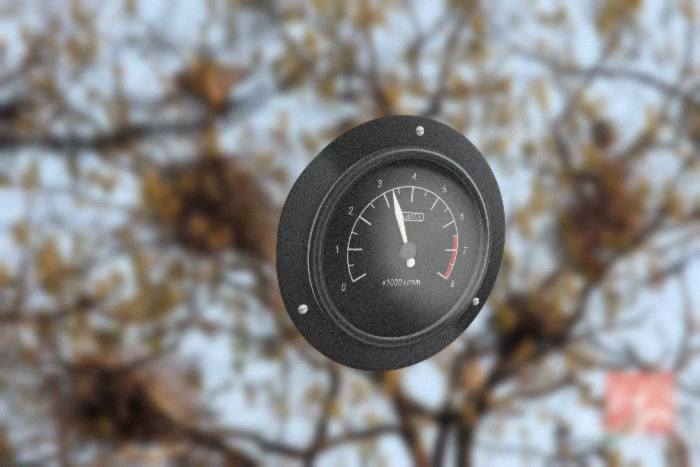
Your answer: **3250** rpm
